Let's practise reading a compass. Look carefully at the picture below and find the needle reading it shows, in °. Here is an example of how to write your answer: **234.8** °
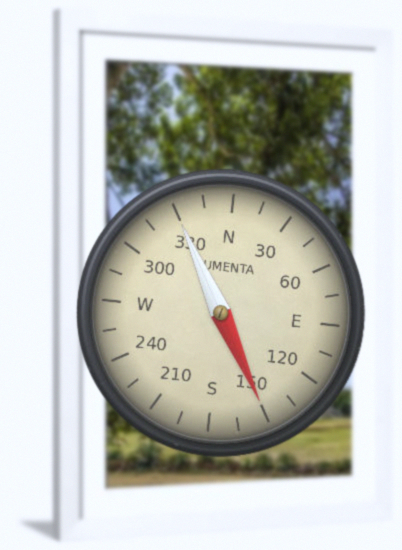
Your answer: **150** °
